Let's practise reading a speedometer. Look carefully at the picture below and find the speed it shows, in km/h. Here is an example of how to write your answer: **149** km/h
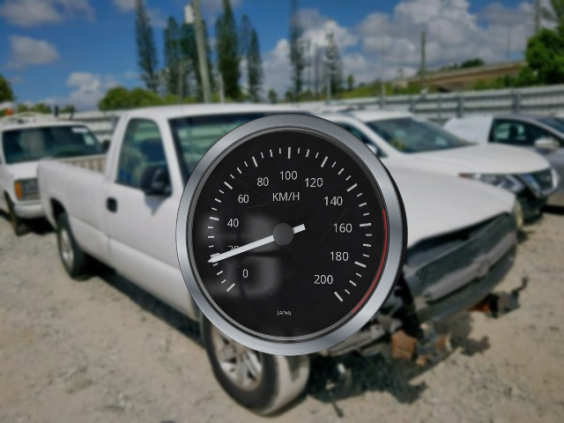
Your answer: **17.5** km/h
